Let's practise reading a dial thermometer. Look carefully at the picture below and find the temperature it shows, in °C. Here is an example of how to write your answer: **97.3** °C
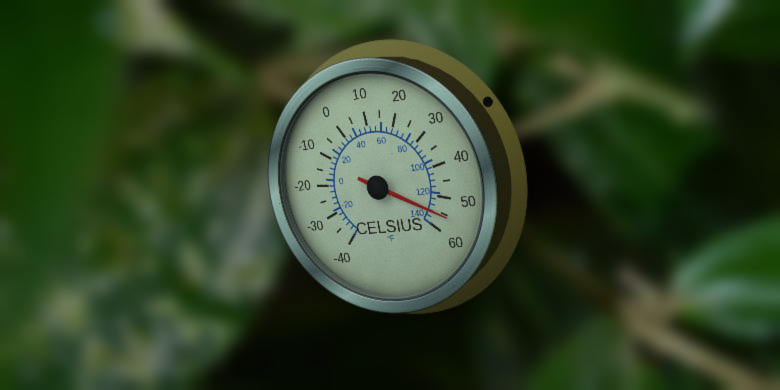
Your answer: **55** °C
